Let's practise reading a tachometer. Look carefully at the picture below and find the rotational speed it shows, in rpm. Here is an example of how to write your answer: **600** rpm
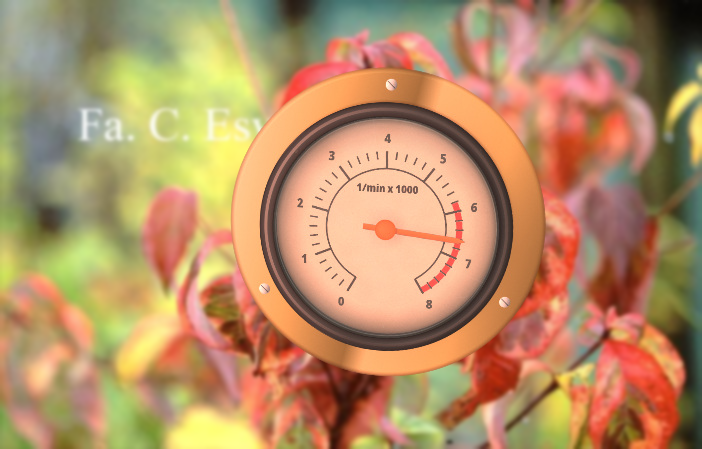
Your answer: **6600** rpm
